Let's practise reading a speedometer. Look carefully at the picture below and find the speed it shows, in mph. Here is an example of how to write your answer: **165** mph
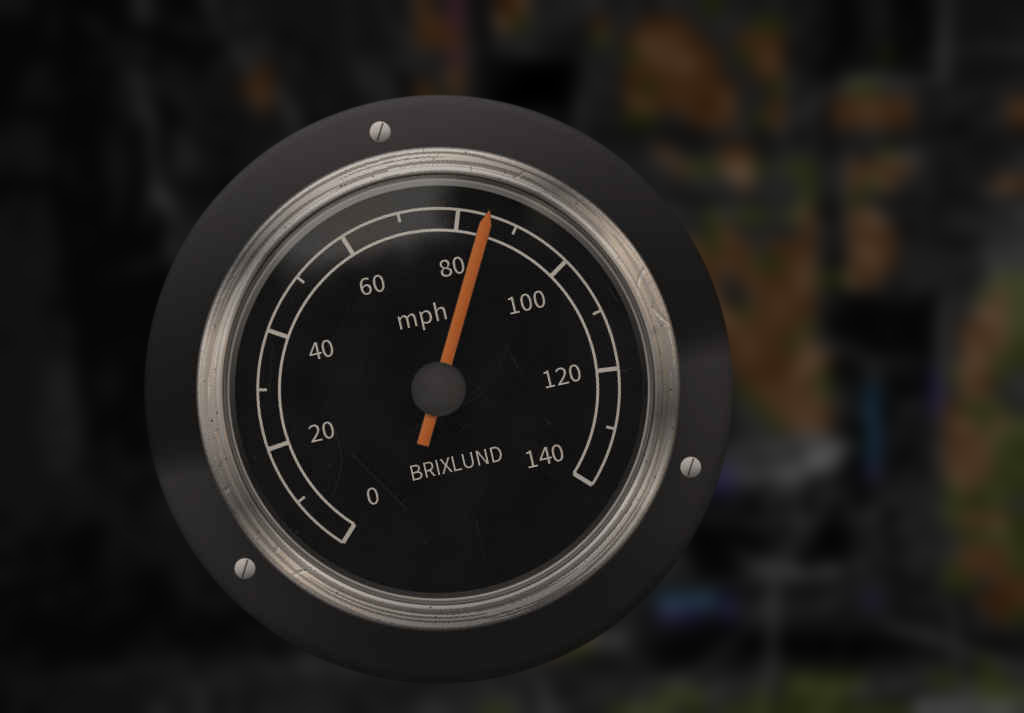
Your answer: **85** mph
